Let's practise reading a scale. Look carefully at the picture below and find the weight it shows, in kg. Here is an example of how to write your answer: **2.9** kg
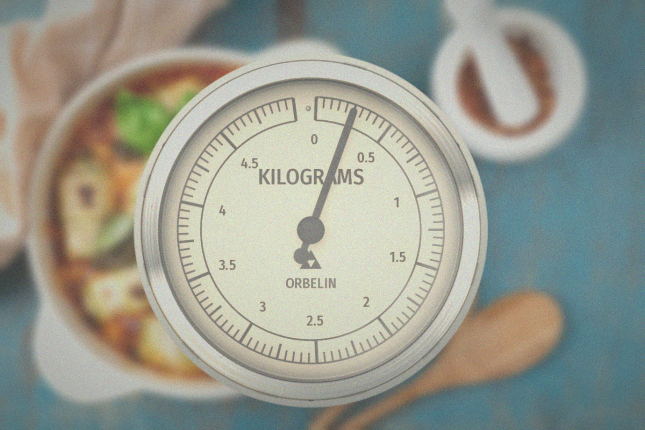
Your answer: **0.25** kg
